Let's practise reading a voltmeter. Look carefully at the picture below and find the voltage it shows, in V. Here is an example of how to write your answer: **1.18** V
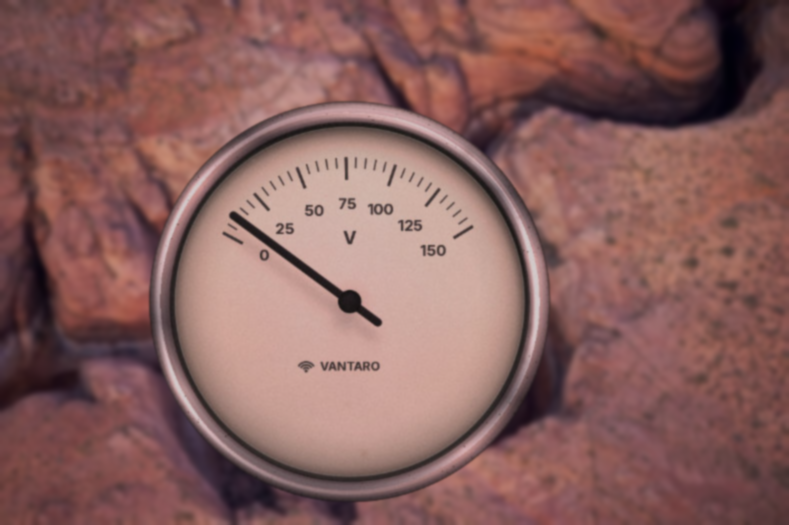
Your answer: **10** V
